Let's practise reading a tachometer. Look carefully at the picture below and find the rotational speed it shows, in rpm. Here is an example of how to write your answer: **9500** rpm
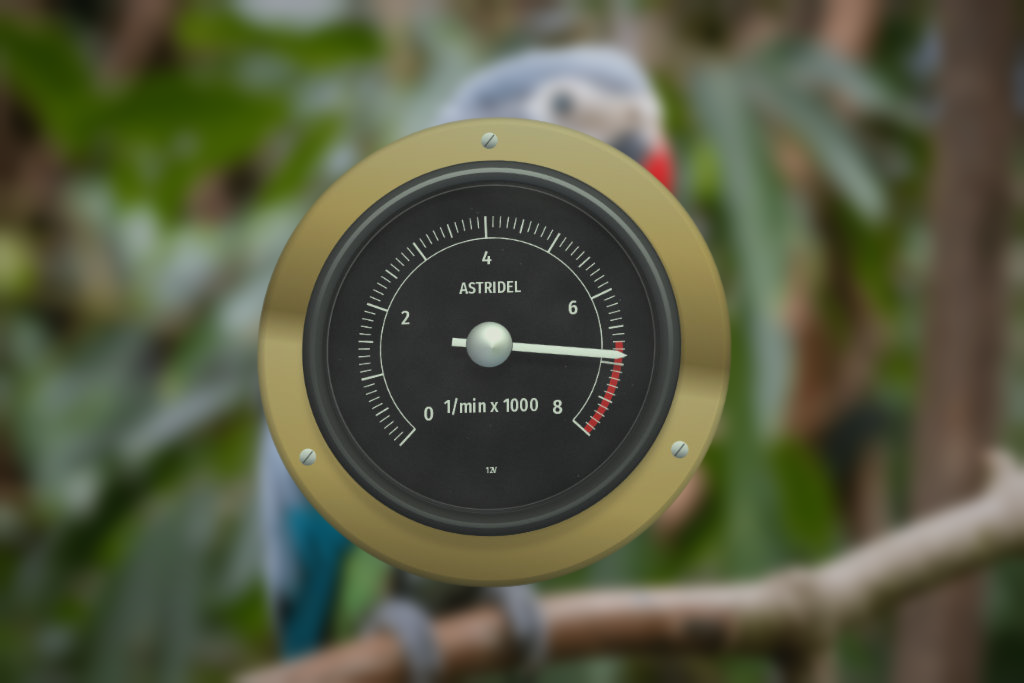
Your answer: **6900** rpm
